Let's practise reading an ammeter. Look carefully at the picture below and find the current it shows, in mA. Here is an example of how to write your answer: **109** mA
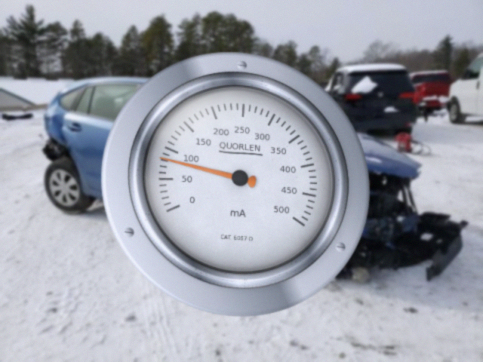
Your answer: **80** mA
